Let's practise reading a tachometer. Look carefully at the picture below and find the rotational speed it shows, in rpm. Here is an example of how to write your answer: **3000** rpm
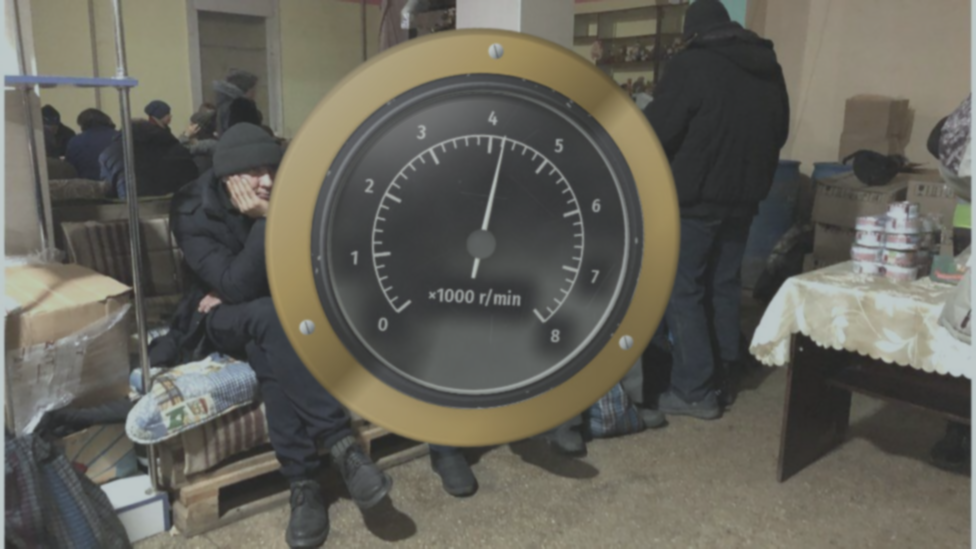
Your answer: **4200** rpm
